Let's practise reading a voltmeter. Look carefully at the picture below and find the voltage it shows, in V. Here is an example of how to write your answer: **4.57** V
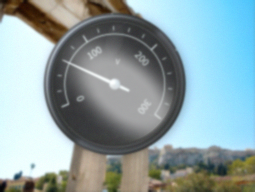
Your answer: **60** V
